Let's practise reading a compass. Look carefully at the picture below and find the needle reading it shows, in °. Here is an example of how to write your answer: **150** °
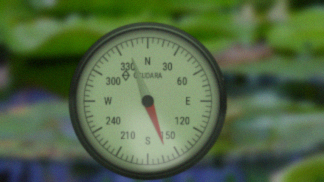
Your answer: **160** °
